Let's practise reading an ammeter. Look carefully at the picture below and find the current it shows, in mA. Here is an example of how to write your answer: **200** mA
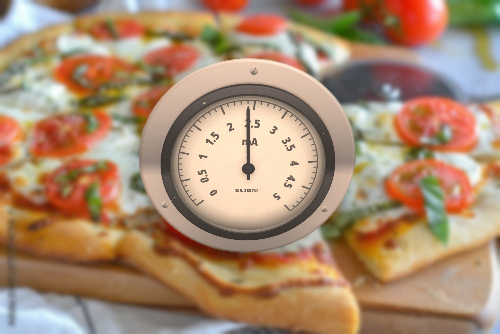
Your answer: **2.4** mA
